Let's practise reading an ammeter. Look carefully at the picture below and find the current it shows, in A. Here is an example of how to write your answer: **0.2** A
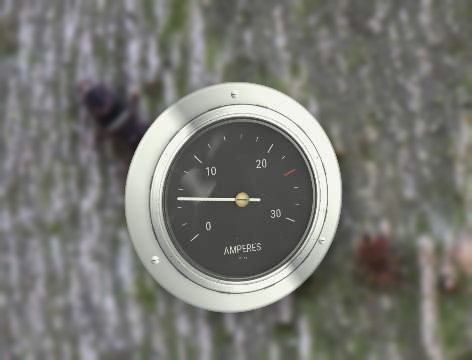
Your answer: **5** A
